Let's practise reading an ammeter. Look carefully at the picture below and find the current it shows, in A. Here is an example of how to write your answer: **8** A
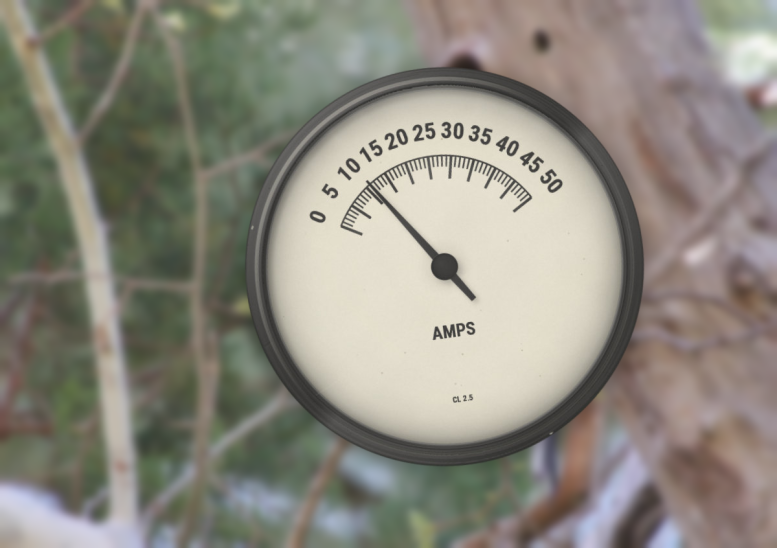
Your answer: **11** A
